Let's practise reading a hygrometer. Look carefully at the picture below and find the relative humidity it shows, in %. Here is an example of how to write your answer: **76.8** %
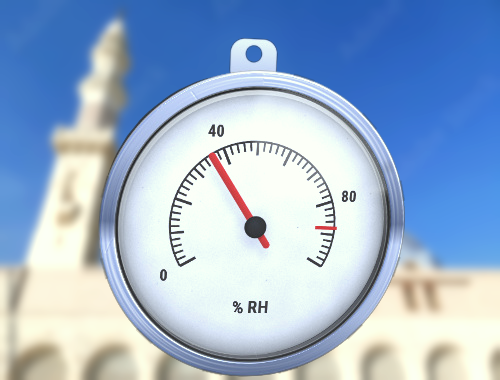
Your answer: **36** %
